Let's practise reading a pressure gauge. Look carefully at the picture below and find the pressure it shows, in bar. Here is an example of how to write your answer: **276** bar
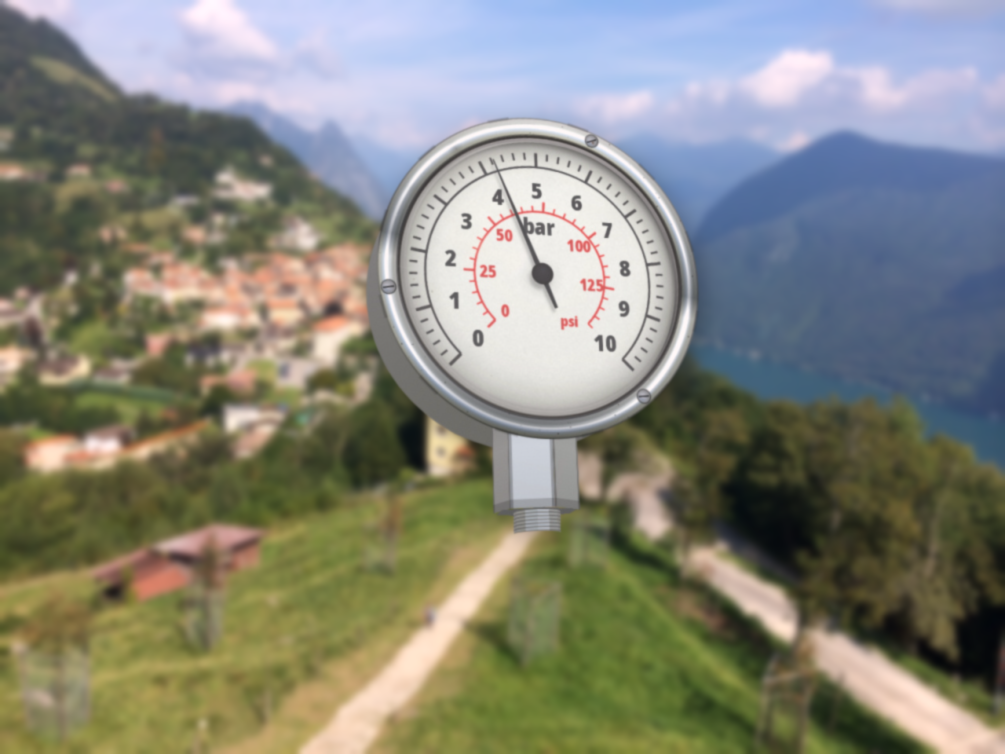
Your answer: **4.2** bar
